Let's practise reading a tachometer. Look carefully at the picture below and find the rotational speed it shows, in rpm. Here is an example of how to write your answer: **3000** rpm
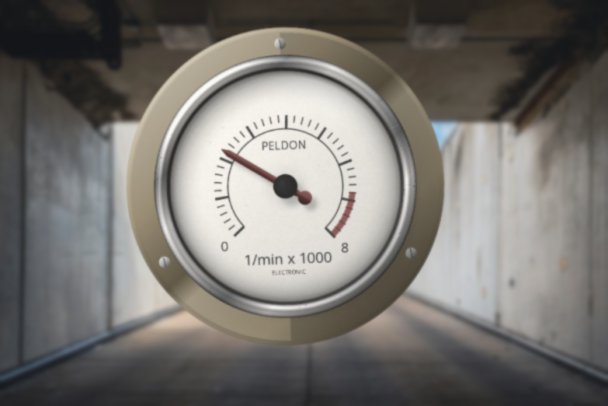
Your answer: **2200** rpm
